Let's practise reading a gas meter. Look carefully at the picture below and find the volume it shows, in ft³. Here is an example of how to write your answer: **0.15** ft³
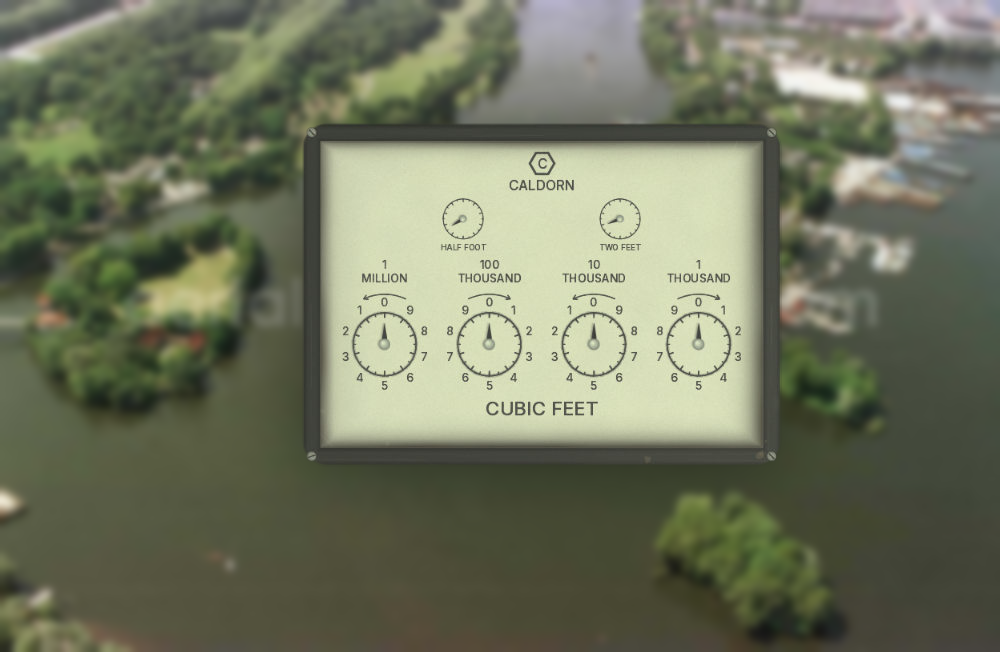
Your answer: **0** ft³
